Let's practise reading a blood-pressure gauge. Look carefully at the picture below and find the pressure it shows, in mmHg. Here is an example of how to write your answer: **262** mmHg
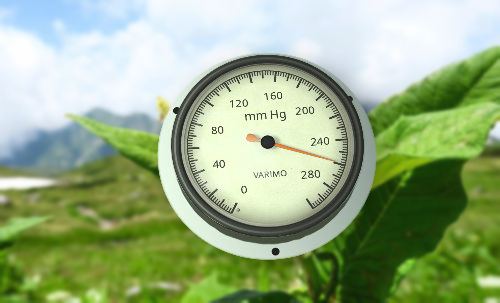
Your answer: **260** mmHg
